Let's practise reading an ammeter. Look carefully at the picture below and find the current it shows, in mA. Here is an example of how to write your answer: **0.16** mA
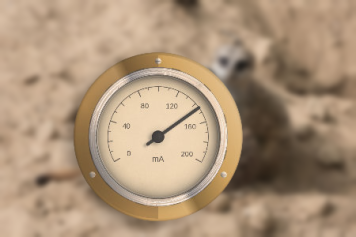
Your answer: **145** mA
